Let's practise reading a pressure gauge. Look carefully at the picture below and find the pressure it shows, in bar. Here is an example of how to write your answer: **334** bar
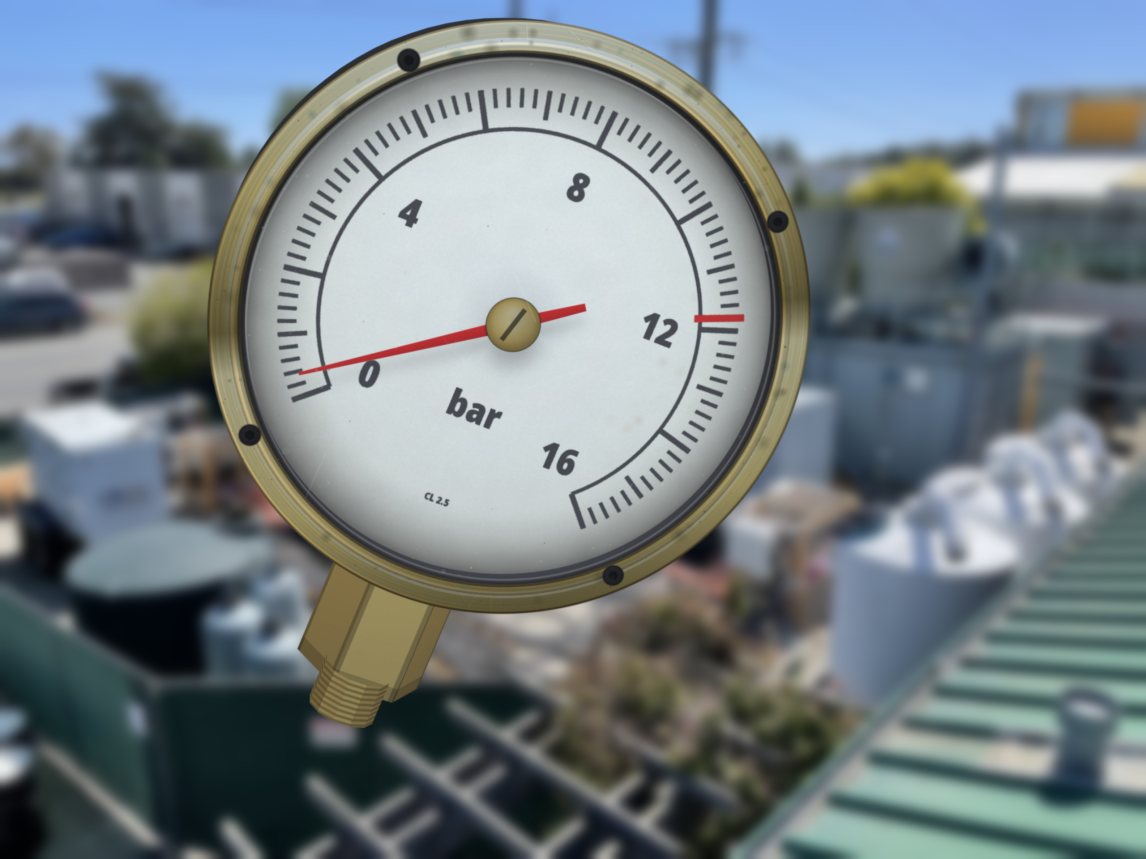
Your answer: **0.4** bar
